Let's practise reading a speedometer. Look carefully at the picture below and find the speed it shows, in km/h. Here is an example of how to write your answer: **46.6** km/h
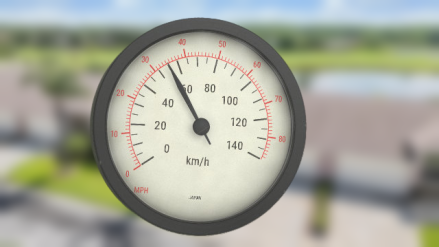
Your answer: **55** km/h
